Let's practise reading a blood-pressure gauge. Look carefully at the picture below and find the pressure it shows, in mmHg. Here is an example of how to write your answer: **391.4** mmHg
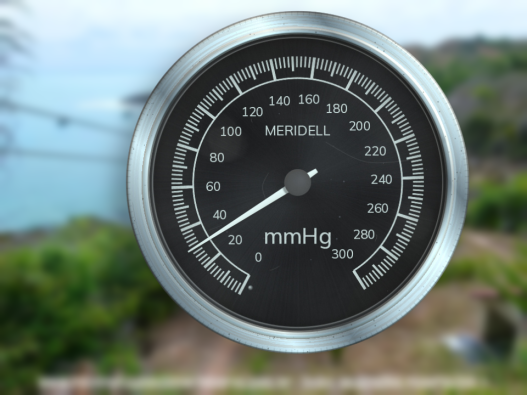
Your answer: **30** mmHg
